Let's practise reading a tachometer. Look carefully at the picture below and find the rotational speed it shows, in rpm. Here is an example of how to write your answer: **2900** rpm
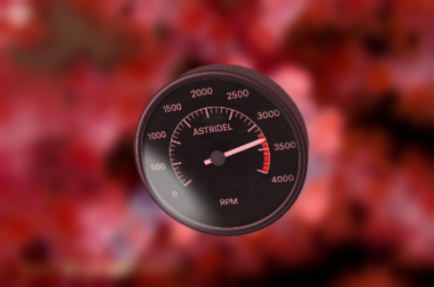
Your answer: **3300** rpm
